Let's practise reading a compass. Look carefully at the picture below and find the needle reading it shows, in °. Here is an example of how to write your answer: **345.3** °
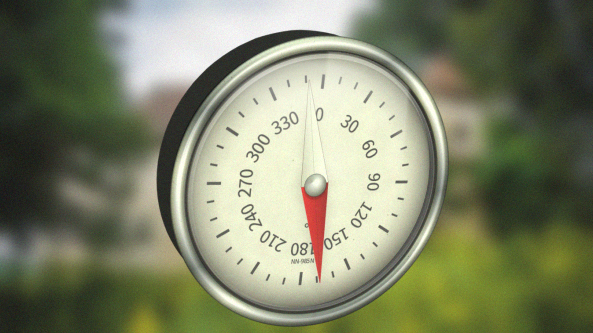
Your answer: **170** °
